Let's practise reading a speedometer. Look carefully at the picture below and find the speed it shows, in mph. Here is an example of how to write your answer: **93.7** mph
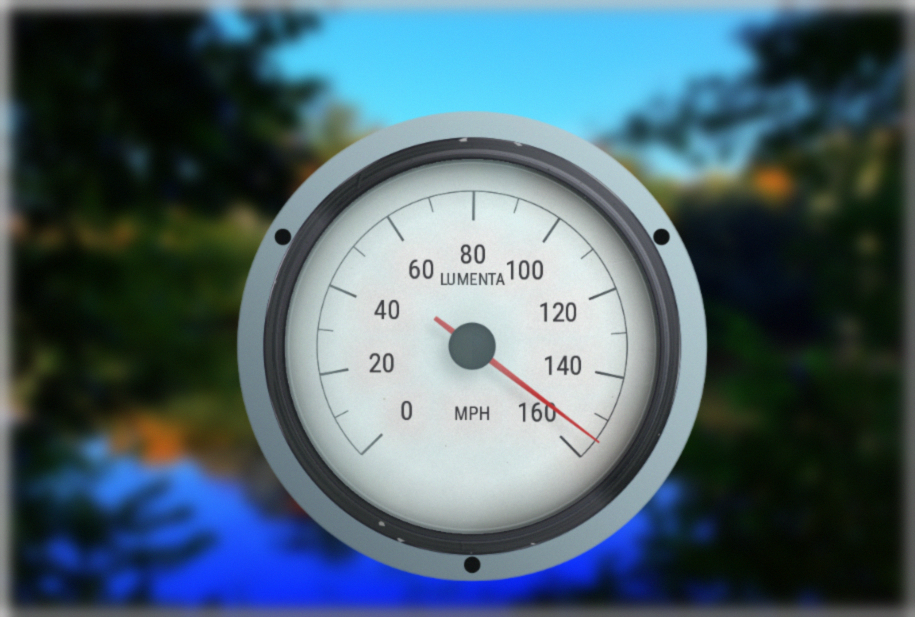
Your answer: **155** mph
